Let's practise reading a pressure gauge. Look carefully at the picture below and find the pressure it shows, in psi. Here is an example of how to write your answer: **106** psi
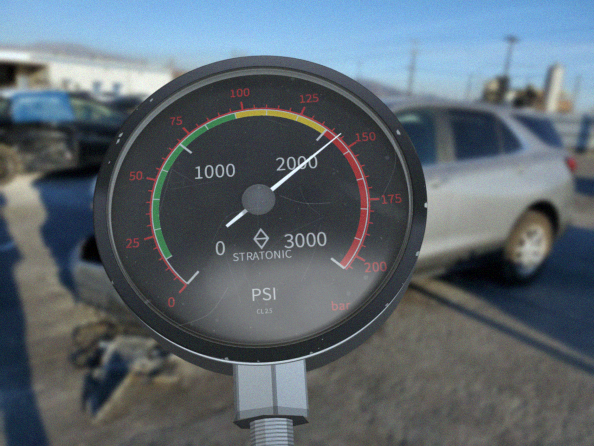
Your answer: **2100** psi
